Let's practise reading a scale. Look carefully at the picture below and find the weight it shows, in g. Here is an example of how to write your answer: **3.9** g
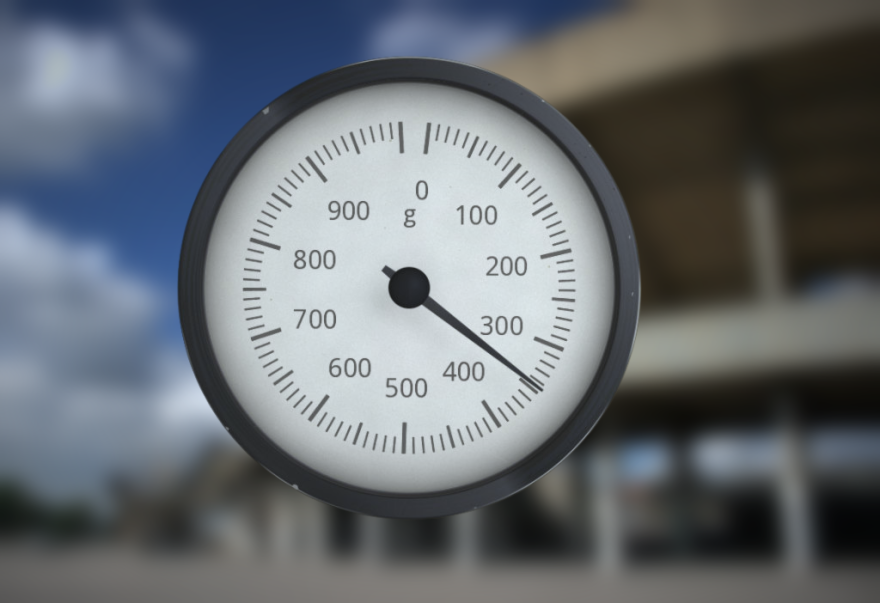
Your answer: **345** g
